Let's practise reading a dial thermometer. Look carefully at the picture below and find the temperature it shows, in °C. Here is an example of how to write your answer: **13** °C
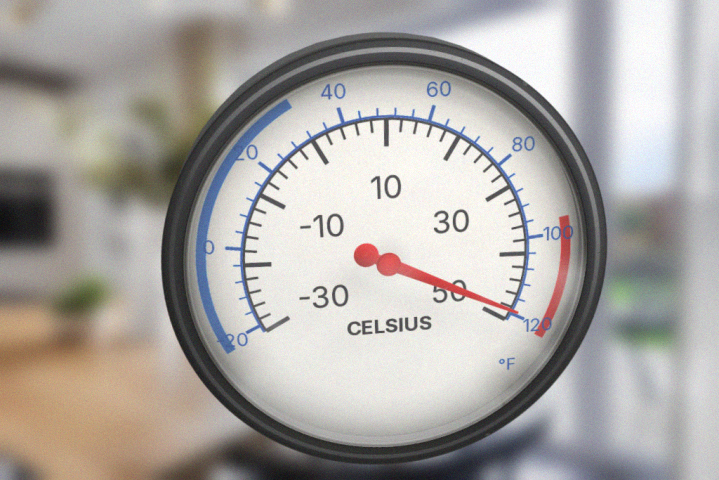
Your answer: **48** °C
